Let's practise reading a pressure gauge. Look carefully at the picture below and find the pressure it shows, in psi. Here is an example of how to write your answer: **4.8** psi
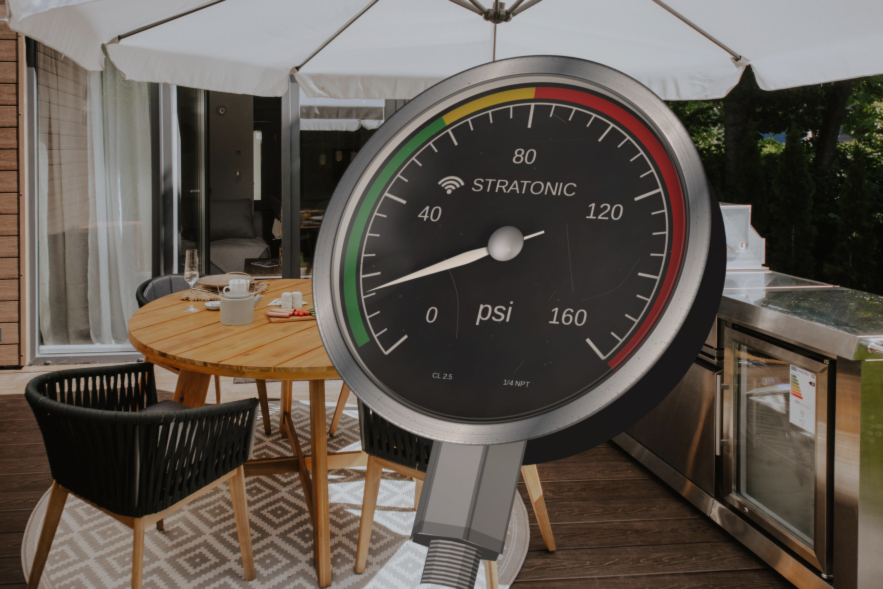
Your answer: **15** psi
